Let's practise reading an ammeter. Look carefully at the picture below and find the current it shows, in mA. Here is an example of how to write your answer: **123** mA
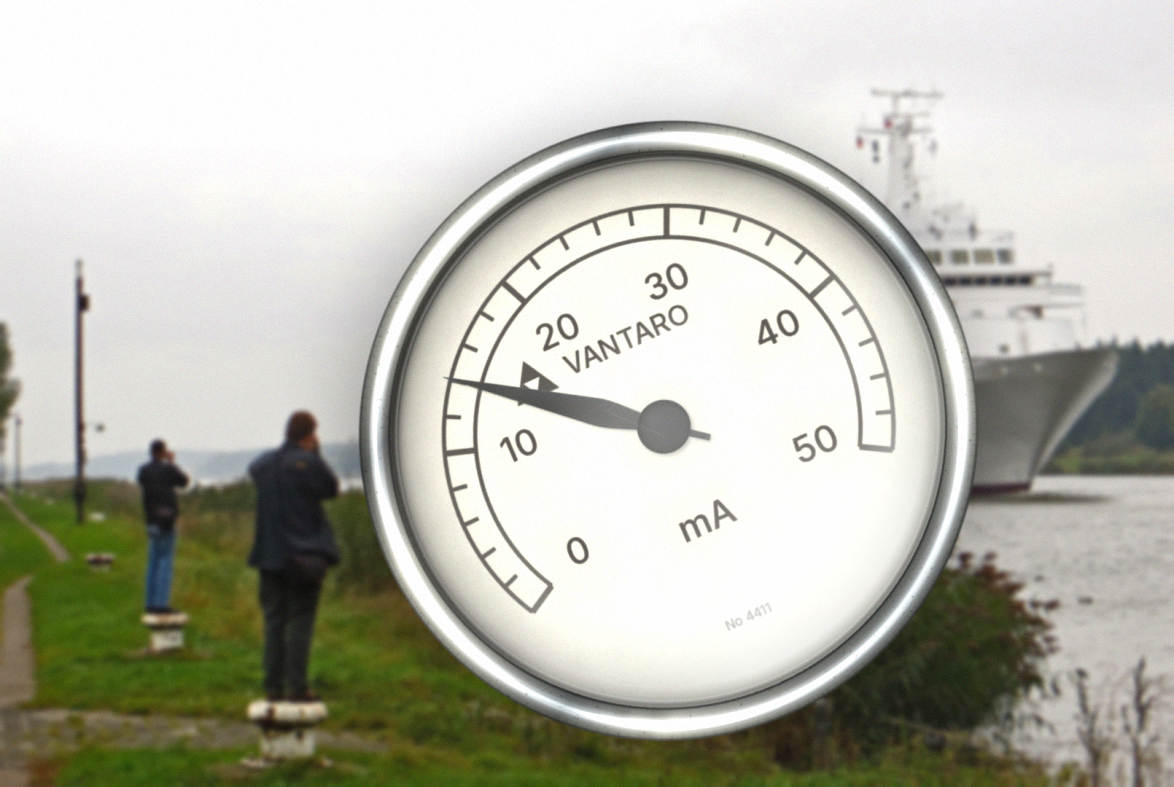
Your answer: **14** mA
